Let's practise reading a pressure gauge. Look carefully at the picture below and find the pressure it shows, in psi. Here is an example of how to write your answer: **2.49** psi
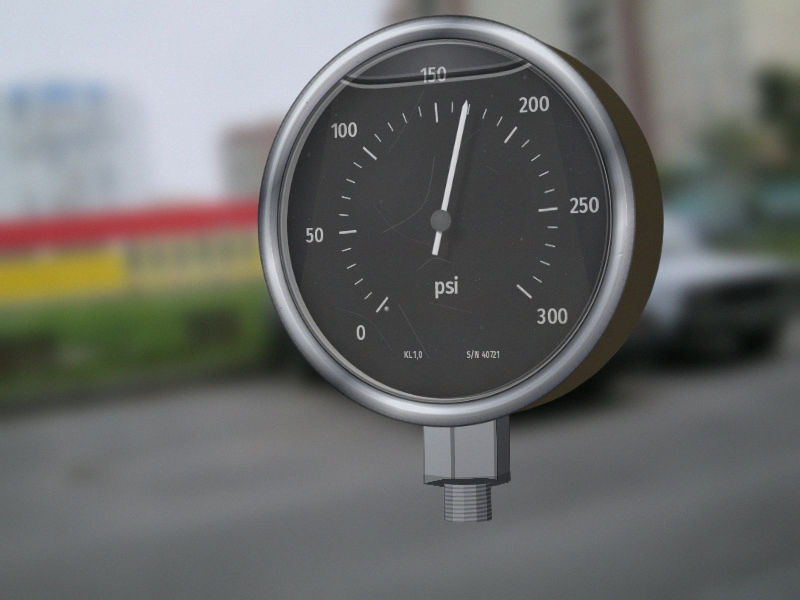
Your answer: **170** psi
